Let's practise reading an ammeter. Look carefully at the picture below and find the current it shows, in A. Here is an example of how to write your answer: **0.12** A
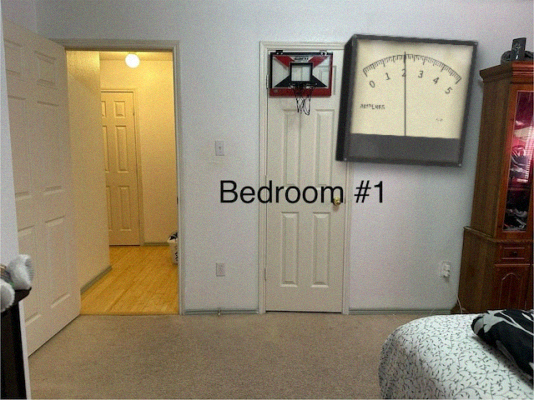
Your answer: **2** A
